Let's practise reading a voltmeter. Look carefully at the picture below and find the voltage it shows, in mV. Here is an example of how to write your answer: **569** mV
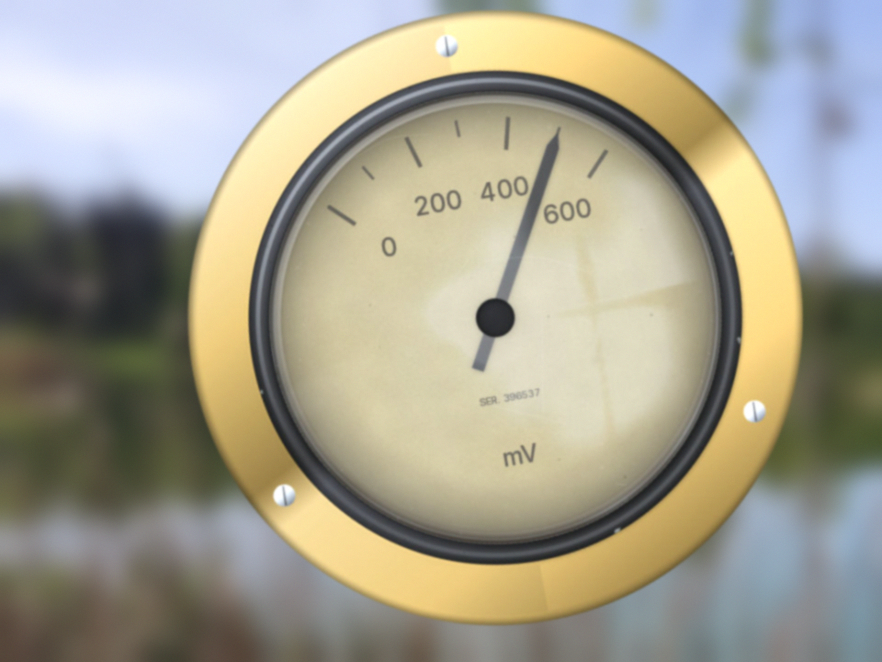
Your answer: **500** mV
